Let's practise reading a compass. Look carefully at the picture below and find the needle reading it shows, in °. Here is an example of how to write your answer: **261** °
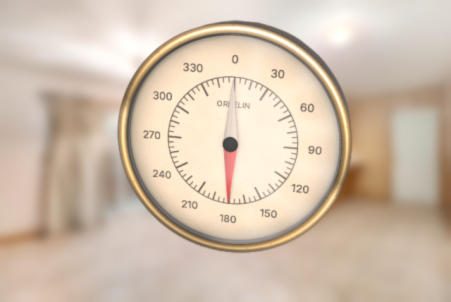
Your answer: **180** °
